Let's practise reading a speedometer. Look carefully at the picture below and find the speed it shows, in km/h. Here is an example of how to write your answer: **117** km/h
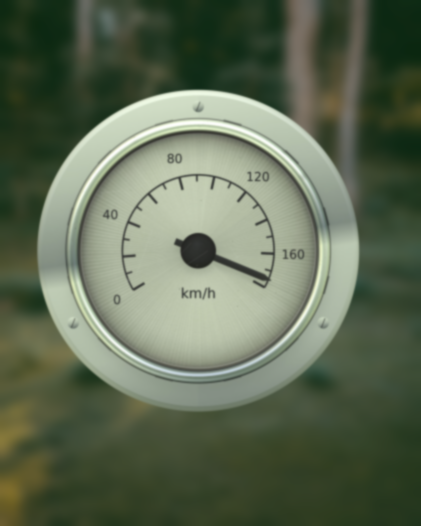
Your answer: **175** km/h
